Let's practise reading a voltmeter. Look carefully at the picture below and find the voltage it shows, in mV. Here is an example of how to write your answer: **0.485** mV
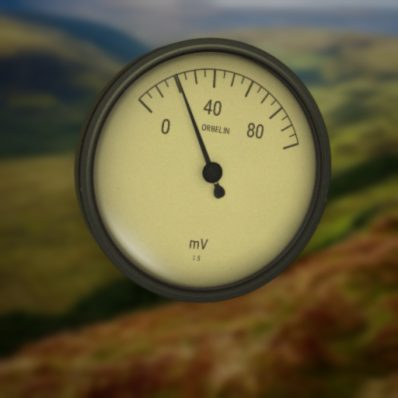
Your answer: **20** mV
